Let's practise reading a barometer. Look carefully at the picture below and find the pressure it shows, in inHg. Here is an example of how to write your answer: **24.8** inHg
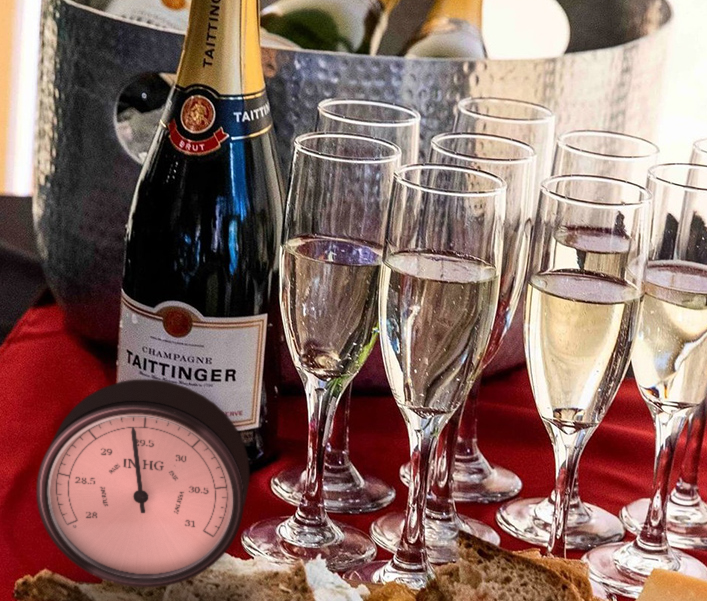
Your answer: **29.4** inHg
